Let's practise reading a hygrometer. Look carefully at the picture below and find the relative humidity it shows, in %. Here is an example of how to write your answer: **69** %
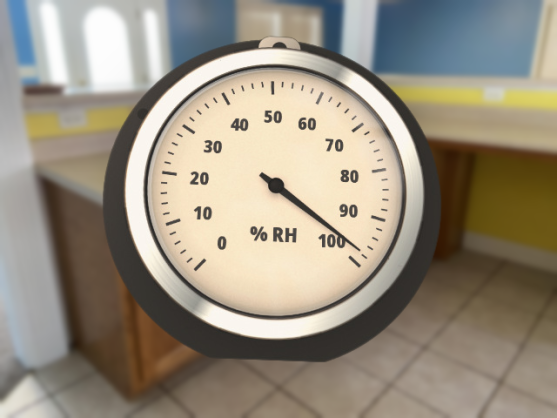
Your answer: **98** %
